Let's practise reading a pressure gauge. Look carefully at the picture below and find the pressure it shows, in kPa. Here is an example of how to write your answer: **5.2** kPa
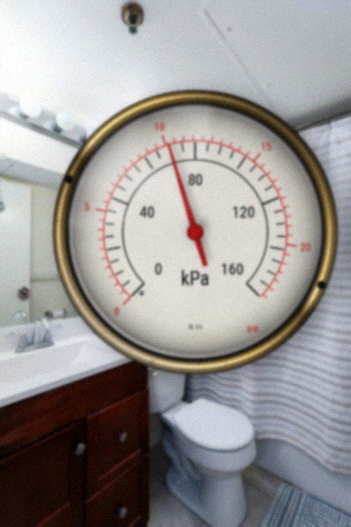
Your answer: **70** kPa
